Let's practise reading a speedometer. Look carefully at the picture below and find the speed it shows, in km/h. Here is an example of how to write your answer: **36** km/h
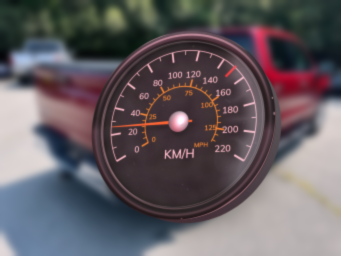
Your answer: **25** km/h
